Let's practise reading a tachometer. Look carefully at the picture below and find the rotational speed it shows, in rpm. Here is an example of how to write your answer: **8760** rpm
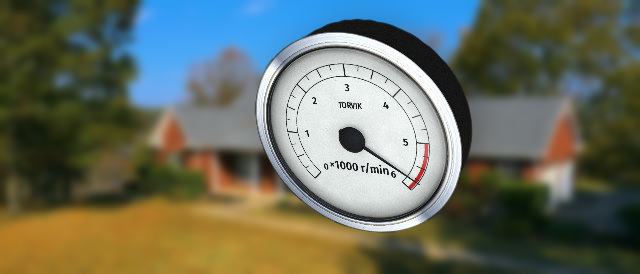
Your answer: **5750** rpm
